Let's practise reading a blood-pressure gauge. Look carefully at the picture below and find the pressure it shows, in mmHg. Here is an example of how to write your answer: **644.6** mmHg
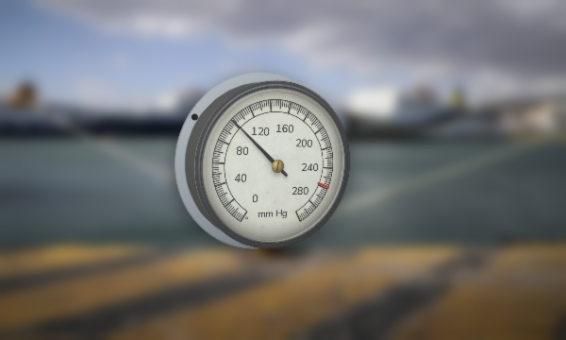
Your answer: **100** mmHg
